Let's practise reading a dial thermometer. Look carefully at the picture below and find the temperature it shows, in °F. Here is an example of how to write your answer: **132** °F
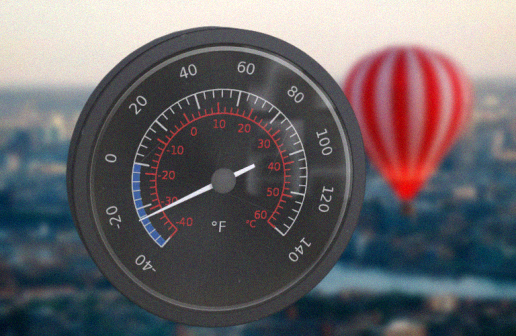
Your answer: **-24** °F
